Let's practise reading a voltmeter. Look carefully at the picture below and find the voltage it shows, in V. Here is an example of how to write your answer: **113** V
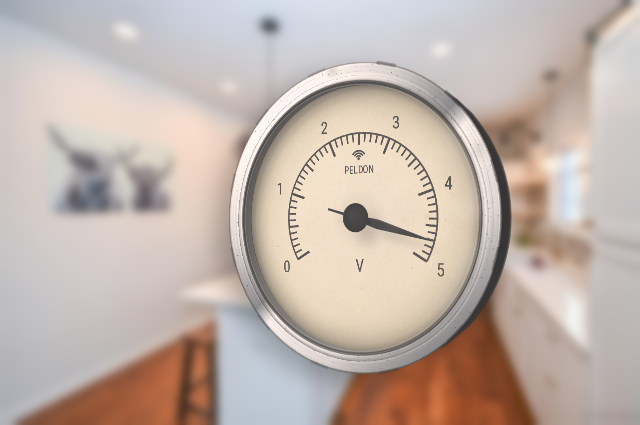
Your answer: **4.7** V
